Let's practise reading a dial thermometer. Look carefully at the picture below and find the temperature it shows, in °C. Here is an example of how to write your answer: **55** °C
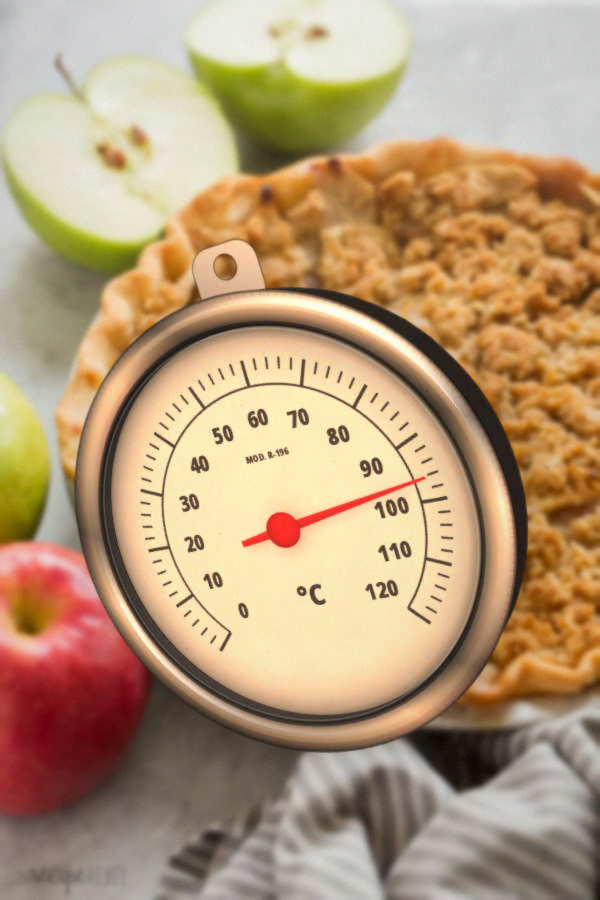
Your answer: **96** °C
